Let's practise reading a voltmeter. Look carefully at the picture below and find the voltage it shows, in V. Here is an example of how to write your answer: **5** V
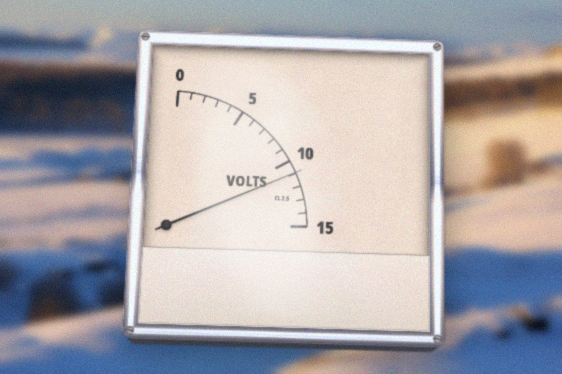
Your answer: **11** V
